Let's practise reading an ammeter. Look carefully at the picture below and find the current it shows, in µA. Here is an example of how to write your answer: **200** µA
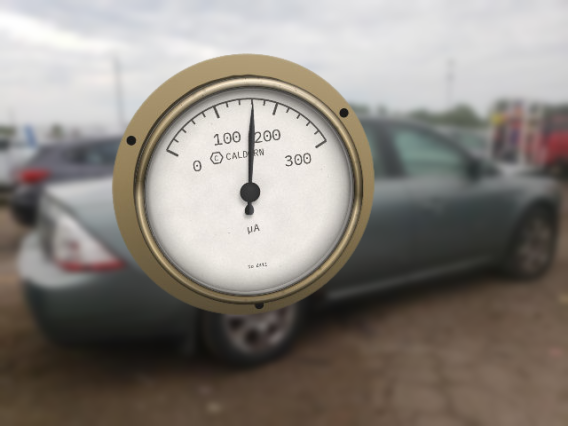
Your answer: **160** µA
